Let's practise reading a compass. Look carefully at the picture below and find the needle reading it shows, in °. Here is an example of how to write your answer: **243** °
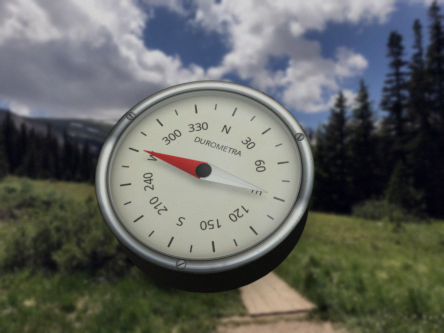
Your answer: **270** °
